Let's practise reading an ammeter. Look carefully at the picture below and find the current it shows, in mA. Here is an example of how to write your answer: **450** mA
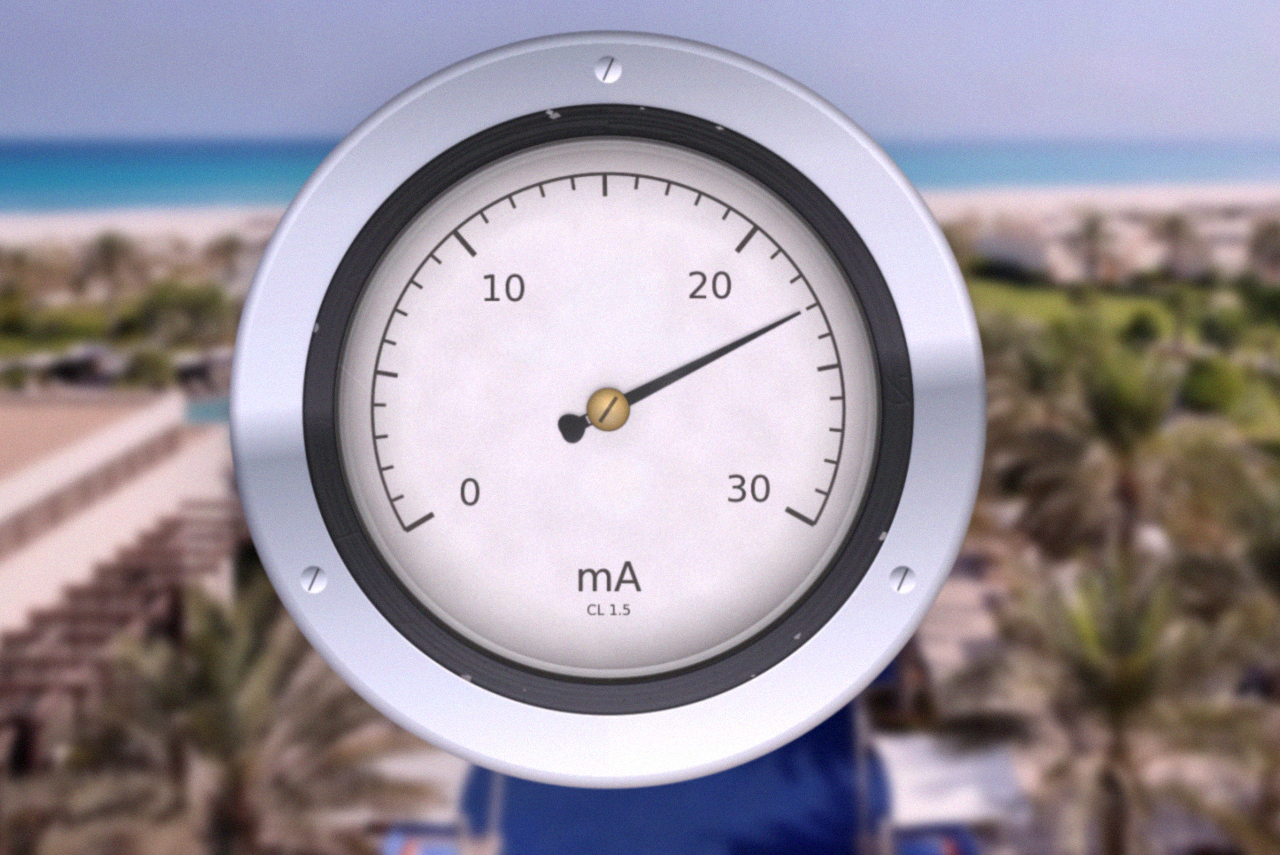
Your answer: **23** mA
